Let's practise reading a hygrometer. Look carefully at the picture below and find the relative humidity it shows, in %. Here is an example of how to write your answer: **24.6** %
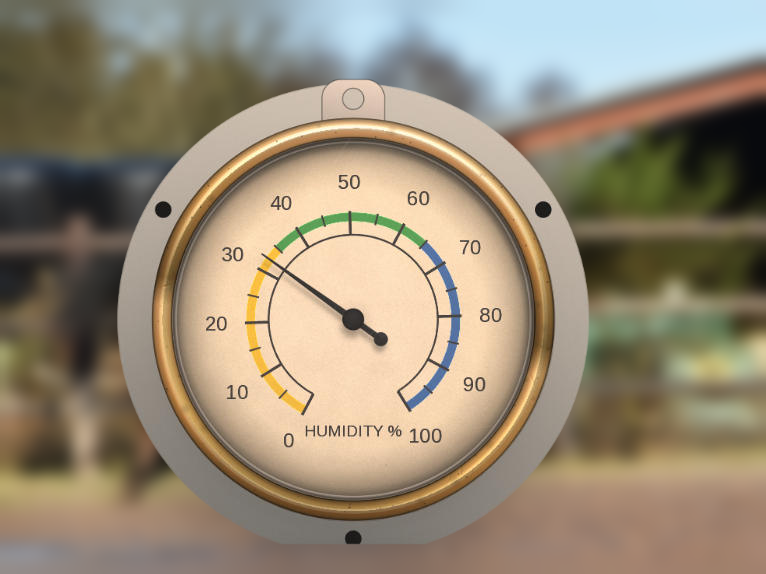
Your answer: **32.5** %
